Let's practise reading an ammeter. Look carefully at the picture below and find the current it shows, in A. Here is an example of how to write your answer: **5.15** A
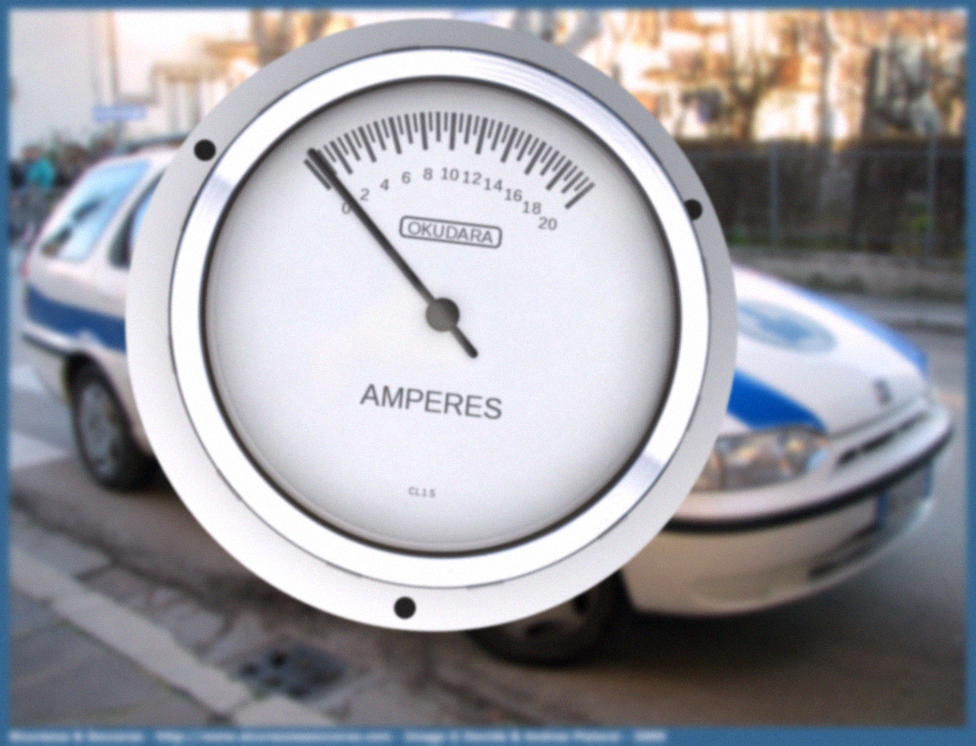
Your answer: **0.5** A
